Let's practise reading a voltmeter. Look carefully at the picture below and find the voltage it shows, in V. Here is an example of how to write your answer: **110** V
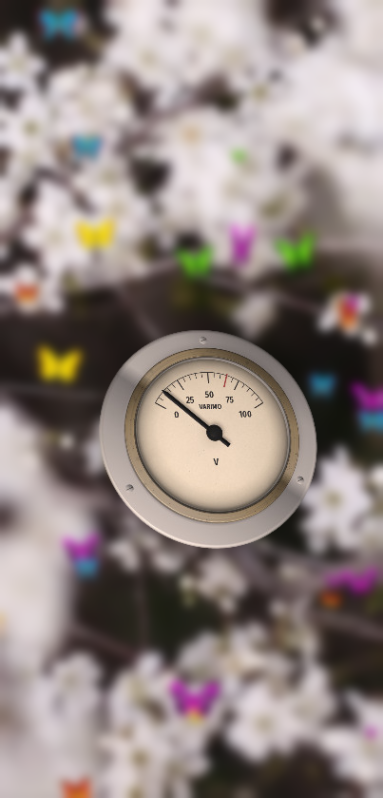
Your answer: **10** V
